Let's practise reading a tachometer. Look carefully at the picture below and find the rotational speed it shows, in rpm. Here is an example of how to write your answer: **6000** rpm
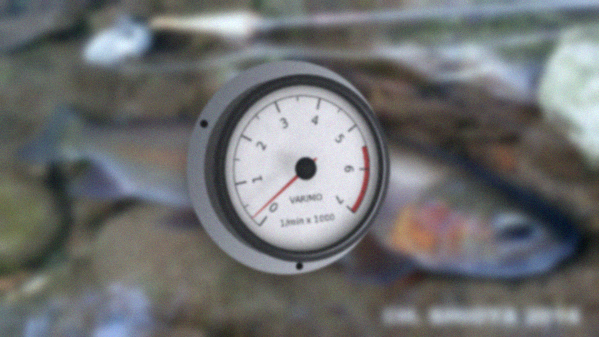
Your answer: **250** rpm
